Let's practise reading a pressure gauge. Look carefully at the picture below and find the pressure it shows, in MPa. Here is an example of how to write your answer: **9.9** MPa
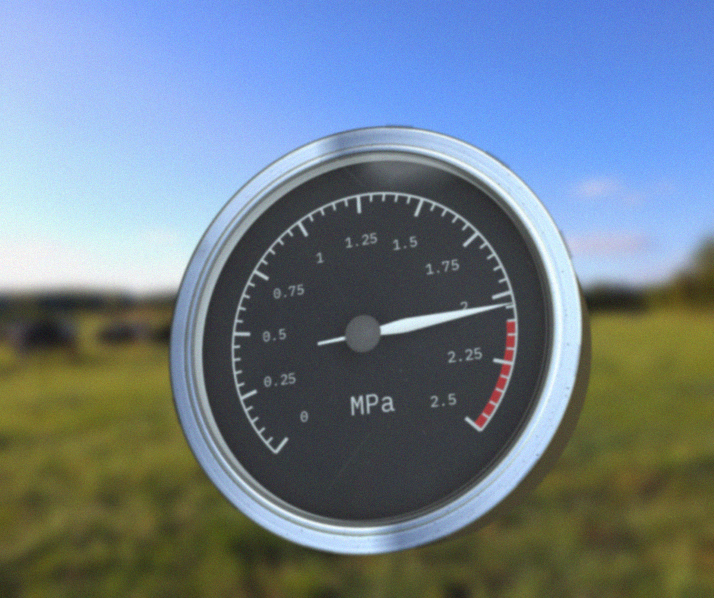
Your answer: **2.05** MPa
